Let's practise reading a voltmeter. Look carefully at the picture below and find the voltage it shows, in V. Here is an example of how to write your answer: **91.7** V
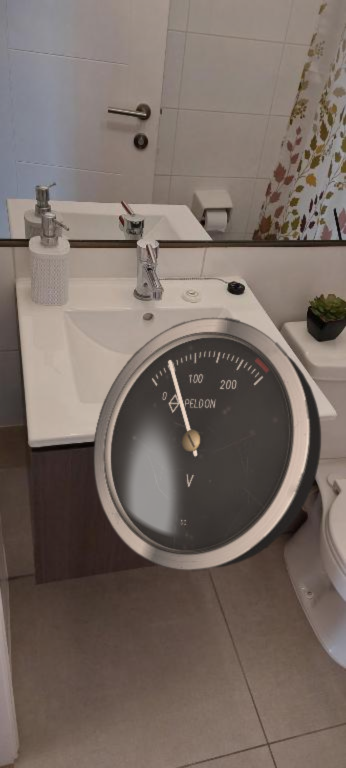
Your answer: **50** V
